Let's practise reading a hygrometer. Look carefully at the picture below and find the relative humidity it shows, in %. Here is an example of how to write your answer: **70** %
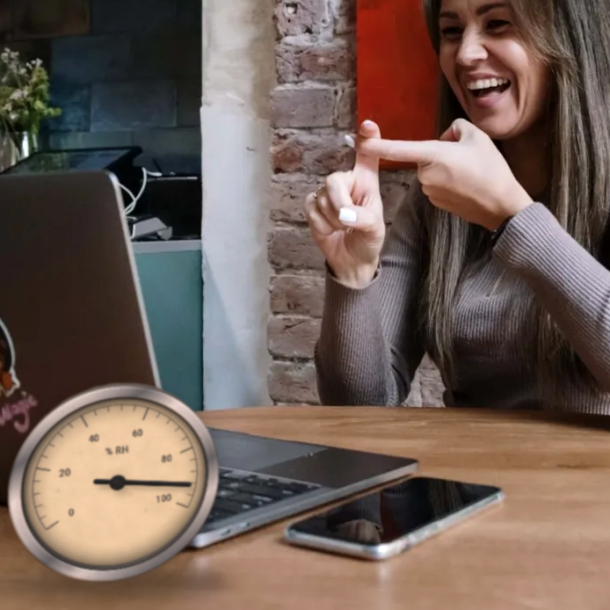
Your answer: **92** %
